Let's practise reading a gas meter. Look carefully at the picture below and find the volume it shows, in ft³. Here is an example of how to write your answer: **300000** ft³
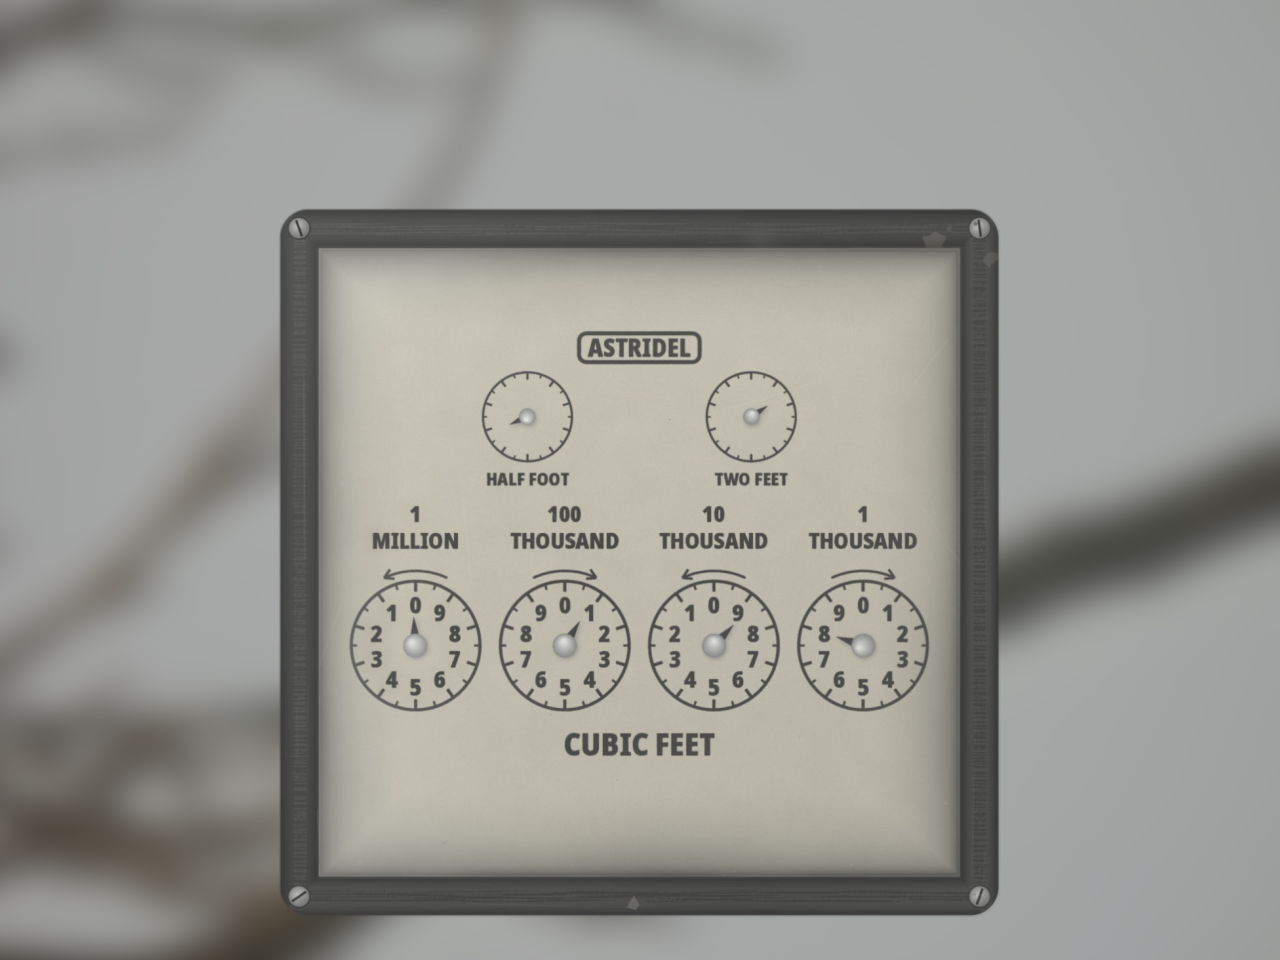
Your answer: **8800** ft³
